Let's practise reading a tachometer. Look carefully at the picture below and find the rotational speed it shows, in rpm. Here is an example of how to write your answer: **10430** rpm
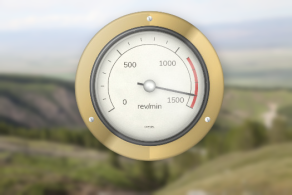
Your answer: **1400** rpm
